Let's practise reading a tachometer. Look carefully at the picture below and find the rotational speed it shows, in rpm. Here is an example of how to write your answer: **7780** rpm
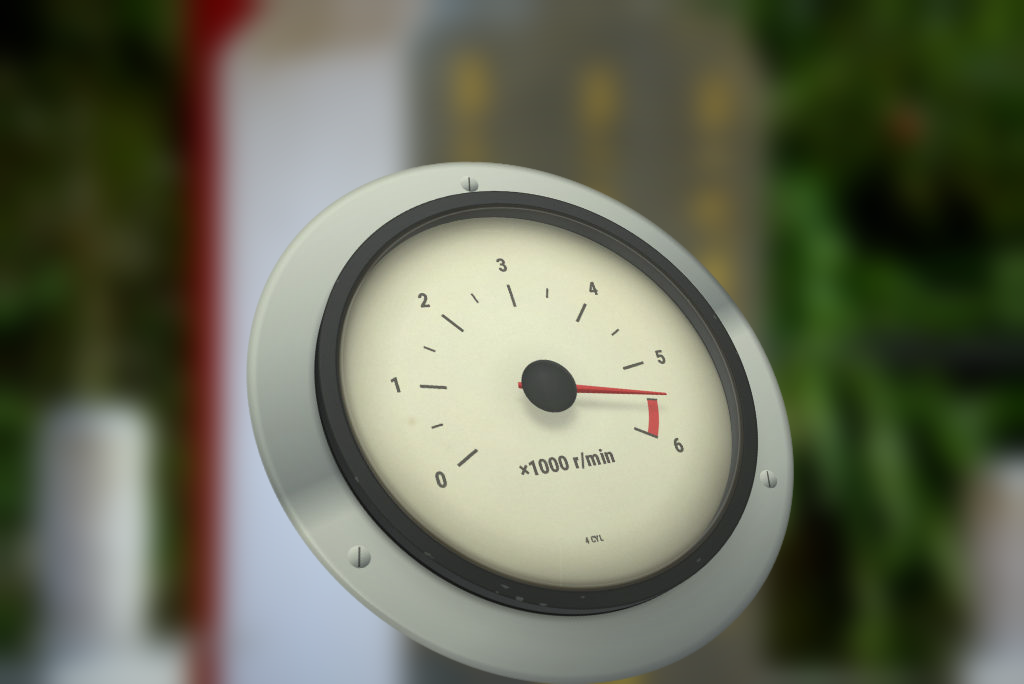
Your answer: **5500** rpm
